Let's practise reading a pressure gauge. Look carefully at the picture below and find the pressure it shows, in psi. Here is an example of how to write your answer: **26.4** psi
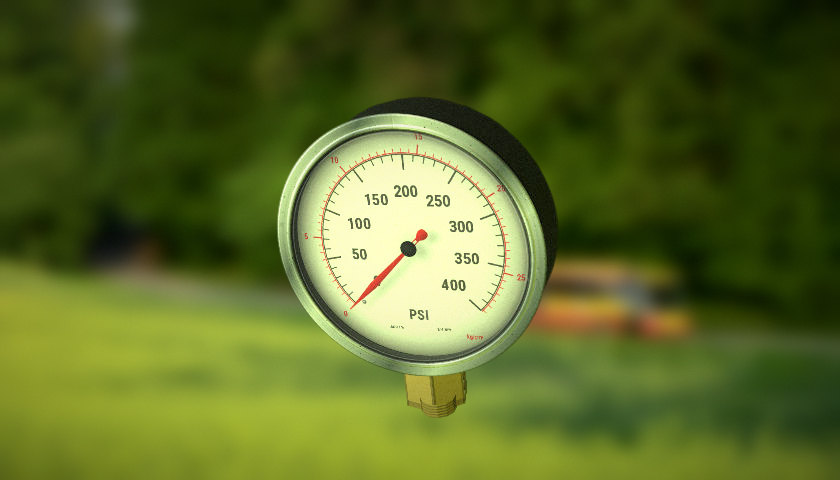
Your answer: **0** psi
